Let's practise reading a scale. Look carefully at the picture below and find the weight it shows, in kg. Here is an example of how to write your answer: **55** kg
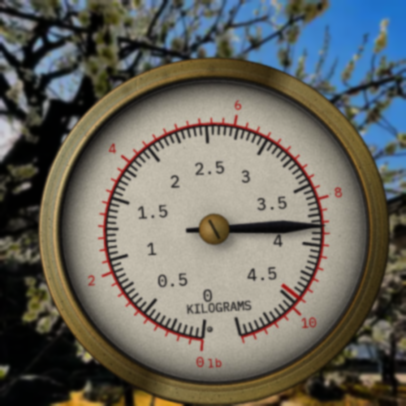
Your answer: **3.85** kg
